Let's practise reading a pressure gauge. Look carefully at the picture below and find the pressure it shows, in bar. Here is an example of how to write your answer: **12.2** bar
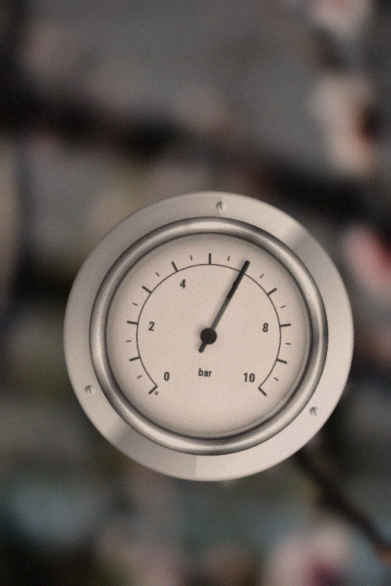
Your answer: **6** bar
